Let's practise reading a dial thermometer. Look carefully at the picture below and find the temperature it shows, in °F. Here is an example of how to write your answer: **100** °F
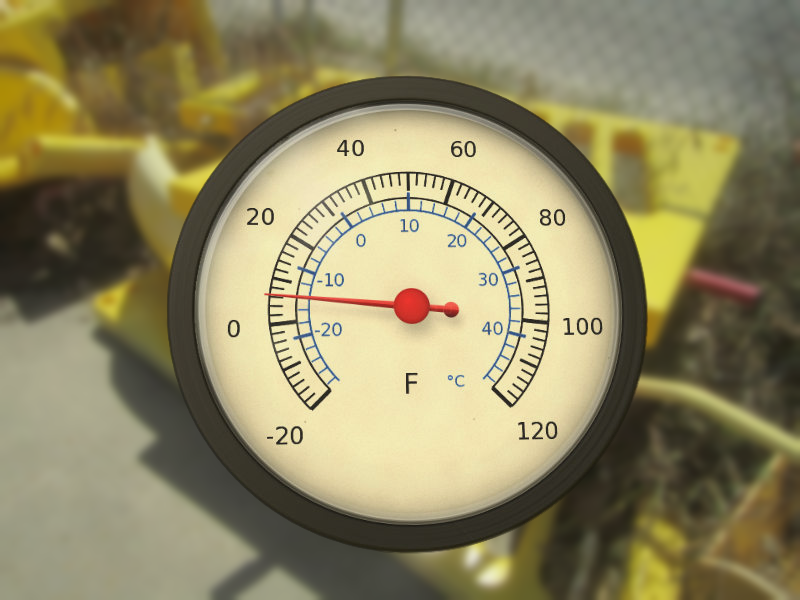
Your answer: **6** °F
